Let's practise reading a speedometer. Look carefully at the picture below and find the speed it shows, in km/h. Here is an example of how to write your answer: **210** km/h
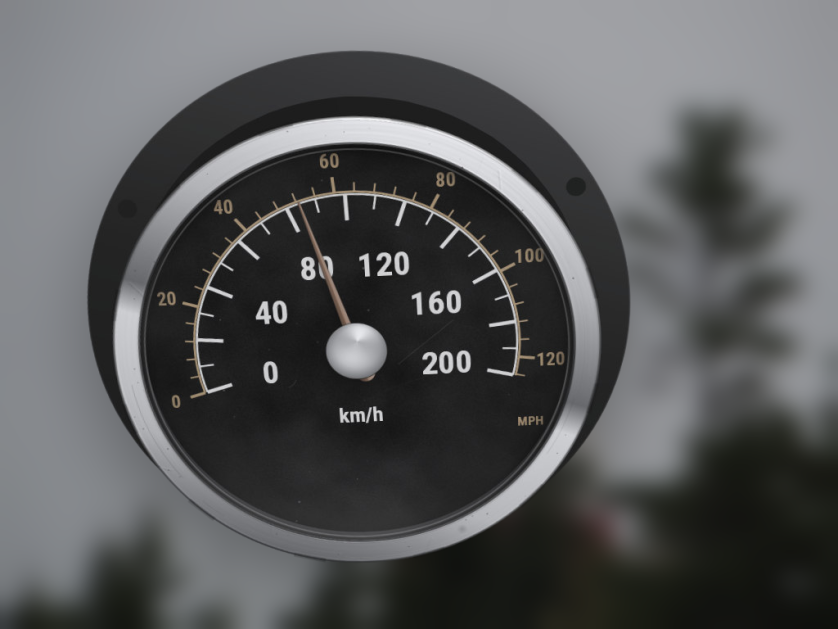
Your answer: **85** km/h
